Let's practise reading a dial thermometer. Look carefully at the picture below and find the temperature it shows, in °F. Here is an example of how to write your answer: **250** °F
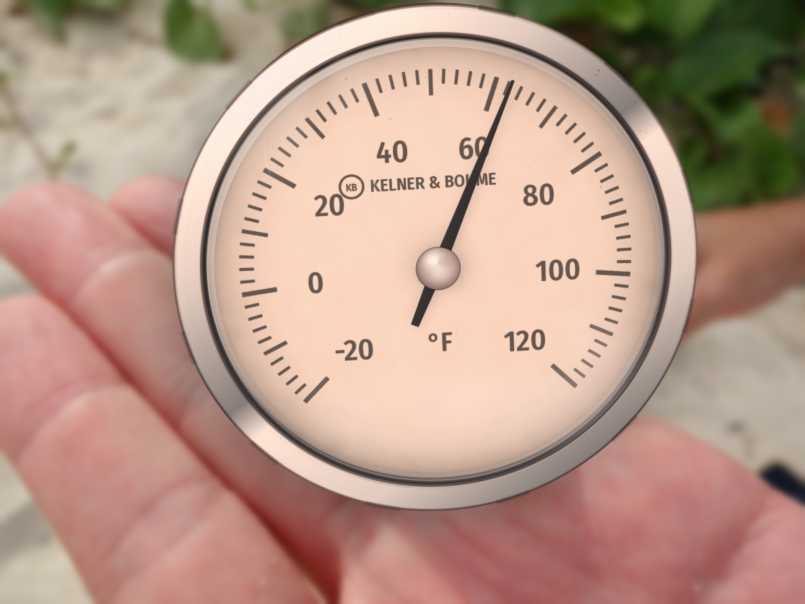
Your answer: **62** °F
